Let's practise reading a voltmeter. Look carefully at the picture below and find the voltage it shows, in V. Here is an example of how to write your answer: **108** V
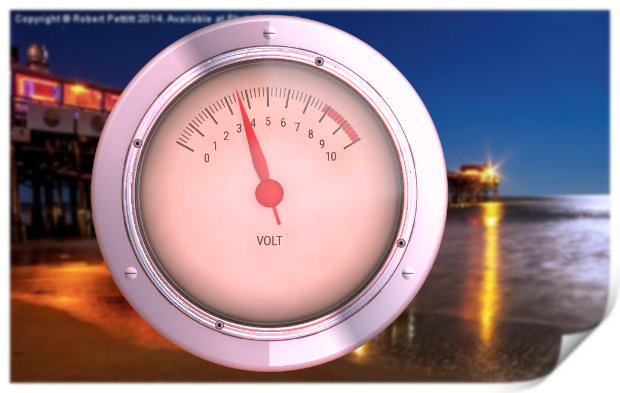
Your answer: **3.6** V
